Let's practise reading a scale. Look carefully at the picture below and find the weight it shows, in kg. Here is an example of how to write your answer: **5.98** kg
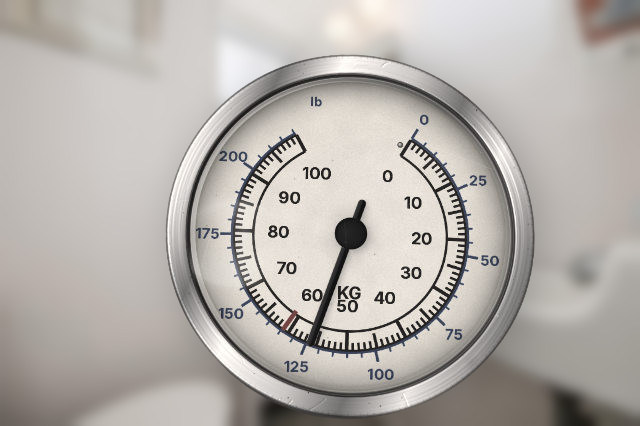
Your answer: **56** kg
